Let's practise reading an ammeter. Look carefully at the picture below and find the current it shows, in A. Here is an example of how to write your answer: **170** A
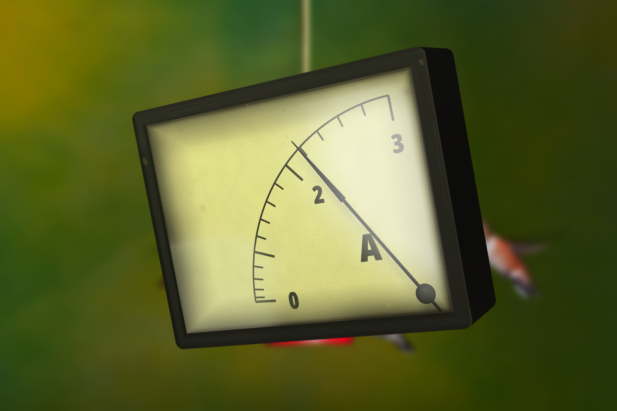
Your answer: **2.2** A
